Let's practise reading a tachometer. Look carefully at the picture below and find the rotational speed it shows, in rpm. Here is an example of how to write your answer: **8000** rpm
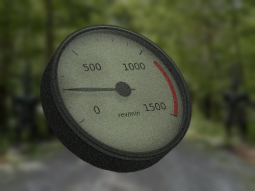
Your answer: **200** rpm
